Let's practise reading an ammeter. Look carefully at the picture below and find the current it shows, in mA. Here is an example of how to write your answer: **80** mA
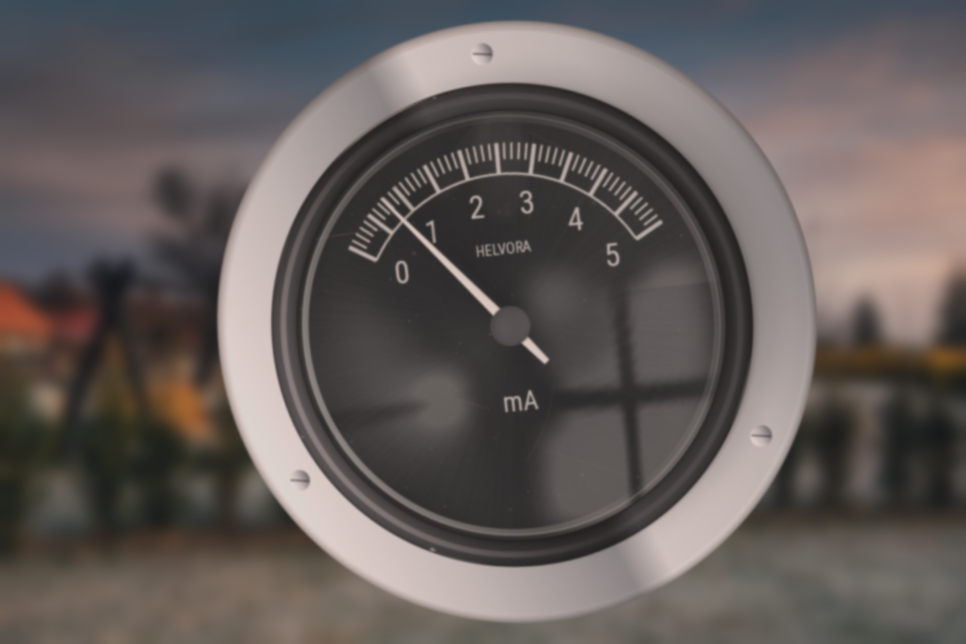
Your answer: **0.8** mA
